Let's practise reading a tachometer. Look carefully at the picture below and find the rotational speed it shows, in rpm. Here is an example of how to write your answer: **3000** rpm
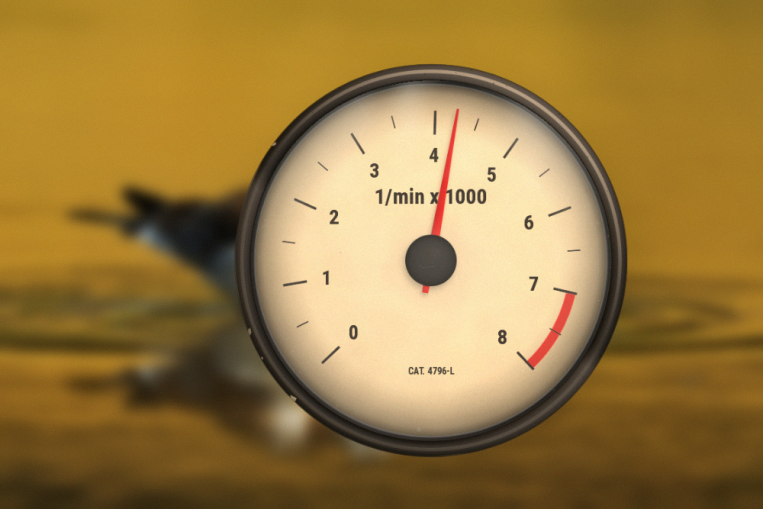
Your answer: **4250** rpm
